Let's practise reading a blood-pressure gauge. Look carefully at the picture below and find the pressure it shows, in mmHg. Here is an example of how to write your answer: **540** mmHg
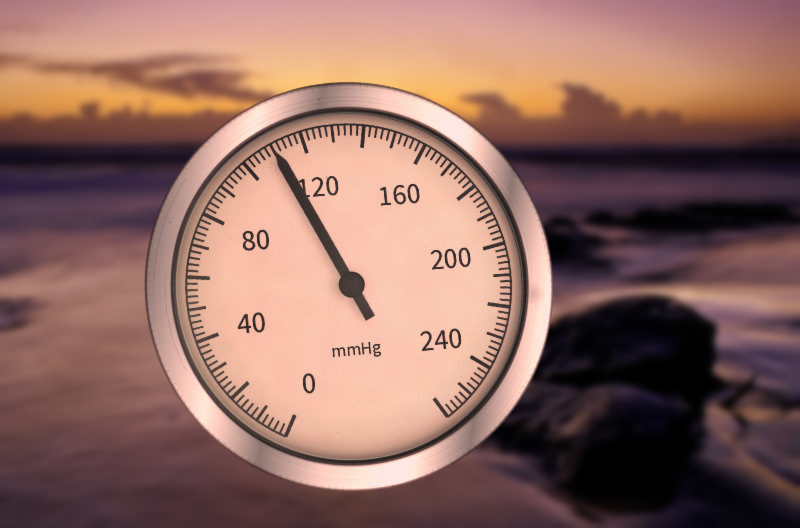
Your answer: **110** mmHg
